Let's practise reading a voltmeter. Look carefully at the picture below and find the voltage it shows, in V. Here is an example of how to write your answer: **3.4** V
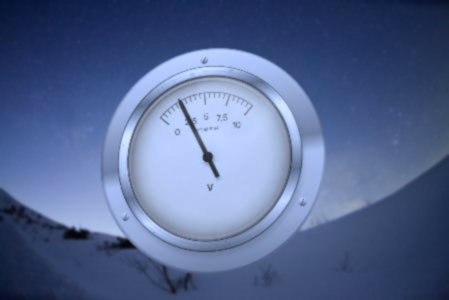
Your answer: **2.5** V
